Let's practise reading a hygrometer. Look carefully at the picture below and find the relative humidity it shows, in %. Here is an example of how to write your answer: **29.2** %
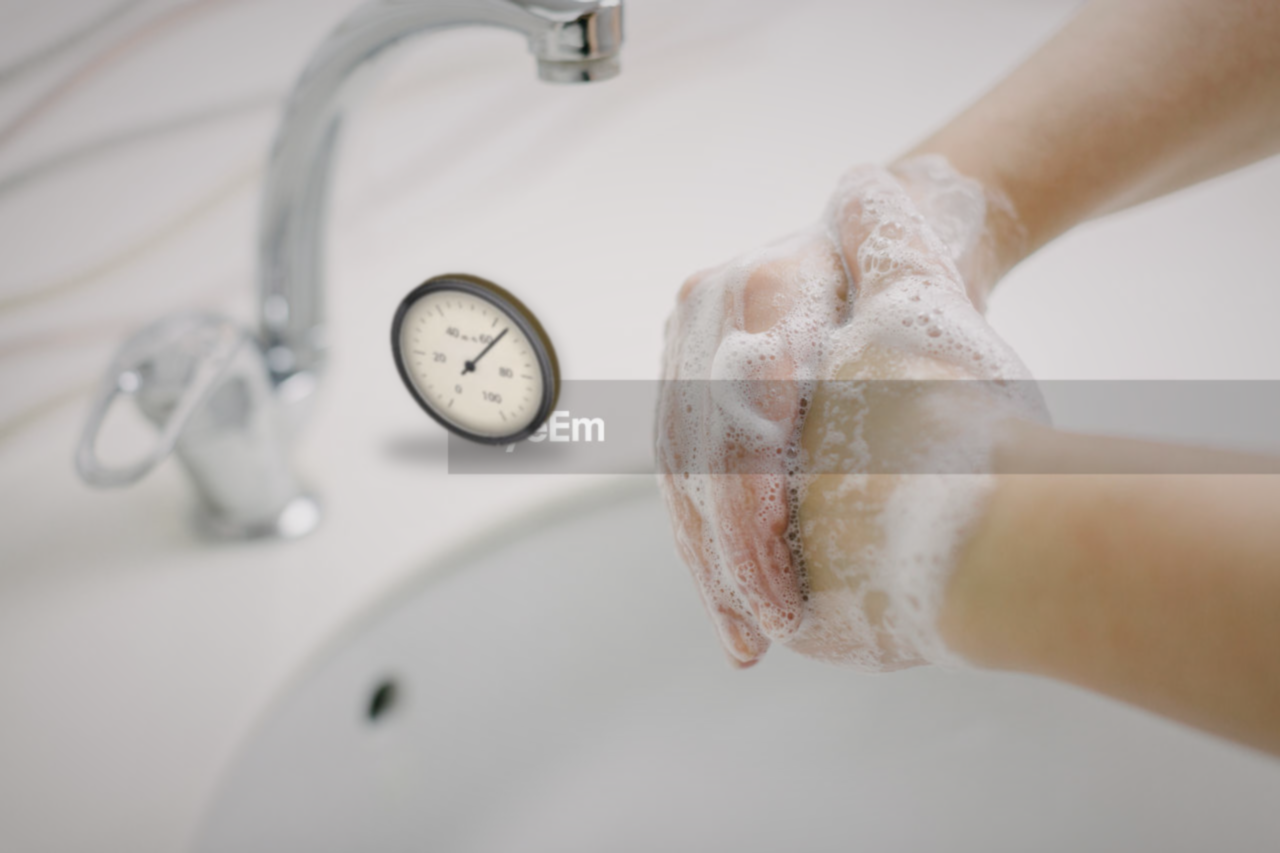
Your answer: **64** %
